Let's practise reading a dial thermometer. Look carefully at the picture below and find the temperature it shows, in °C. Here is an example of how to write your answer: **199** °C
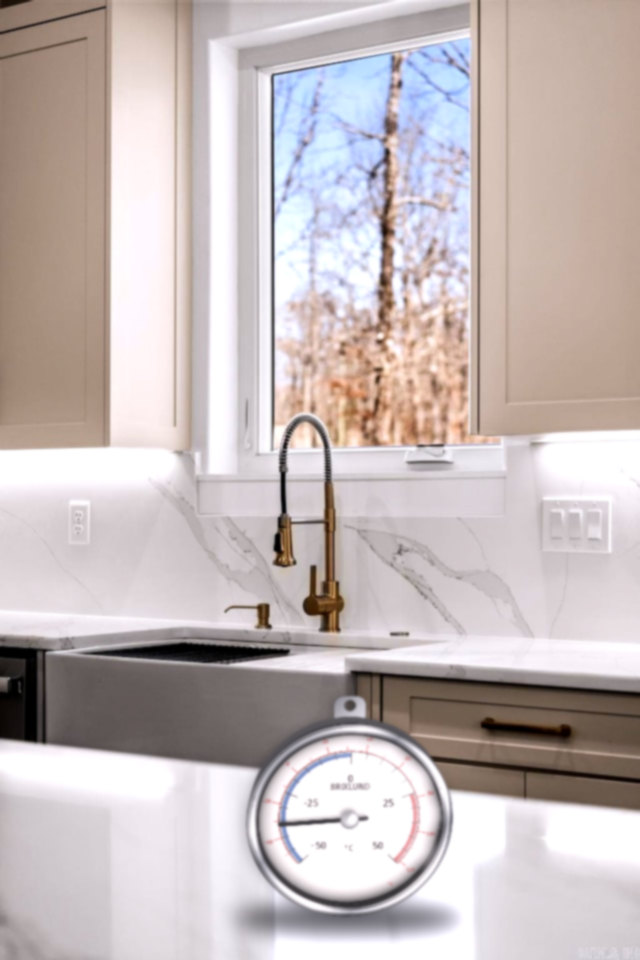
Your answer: **-35** °C
